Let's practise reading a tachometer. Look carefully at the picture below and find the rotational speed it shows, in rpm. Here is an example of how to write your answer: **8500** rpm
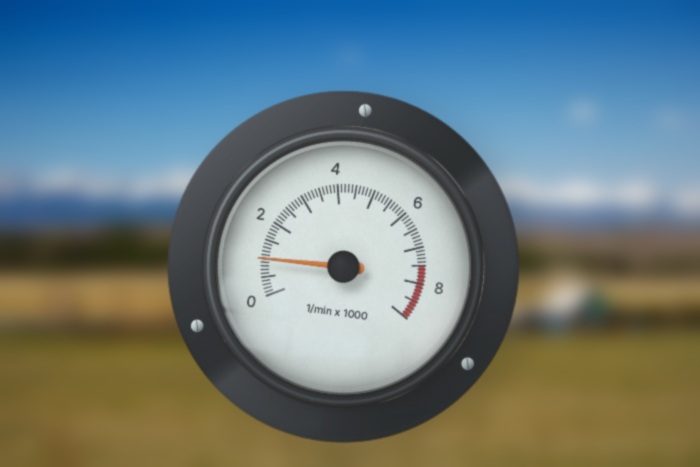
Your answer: **1000** rpm
